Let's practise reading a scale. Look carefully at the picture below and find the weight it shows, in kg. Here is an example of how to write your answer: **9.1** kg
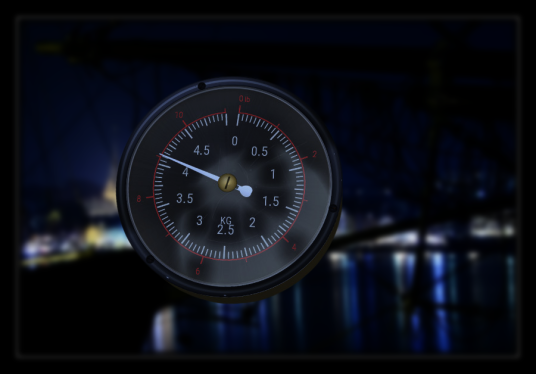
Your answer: **4.1** kg
